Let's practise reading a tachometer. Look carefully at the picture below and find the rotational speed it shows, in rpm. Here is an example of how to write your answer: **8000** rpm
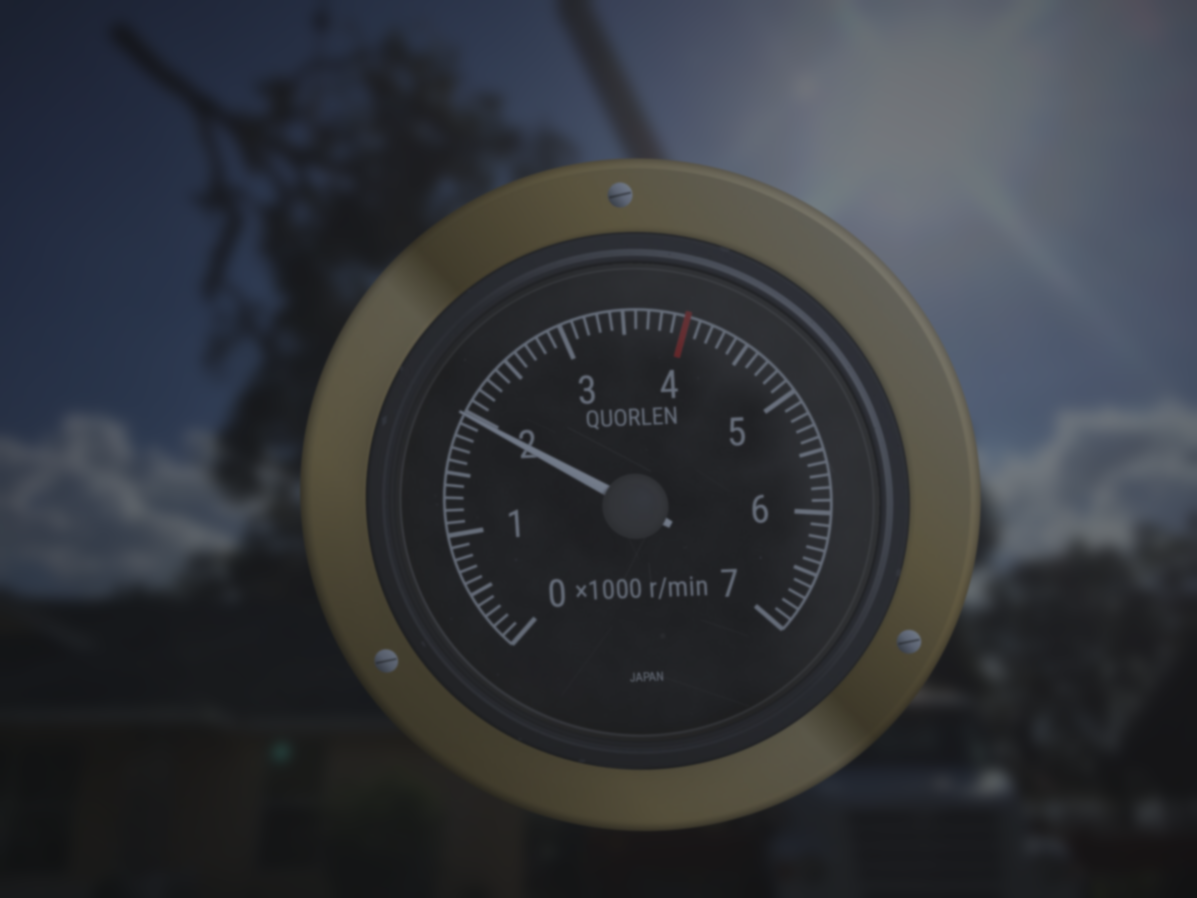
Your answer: **2000** rpm
